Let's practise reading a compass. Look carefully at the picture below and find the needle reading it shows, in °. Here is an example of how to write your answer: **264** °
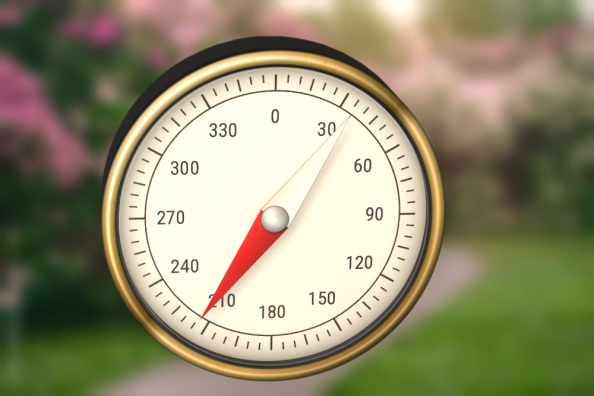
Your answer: **215** °
